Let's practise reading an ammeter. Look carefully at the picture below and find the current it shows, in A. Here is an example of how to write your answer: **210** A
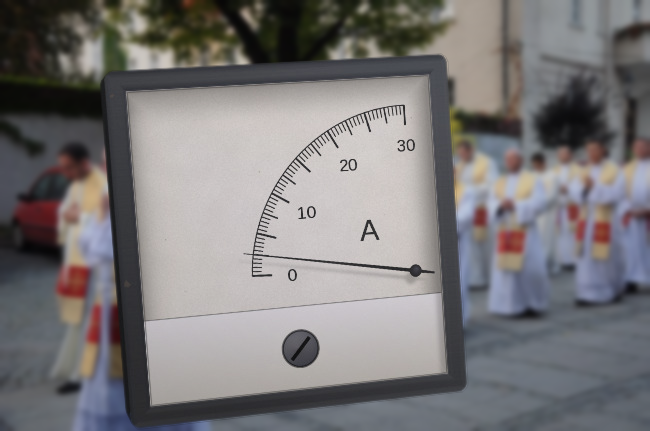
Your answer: **2.5** A
